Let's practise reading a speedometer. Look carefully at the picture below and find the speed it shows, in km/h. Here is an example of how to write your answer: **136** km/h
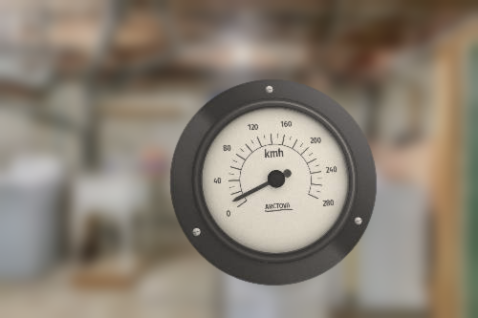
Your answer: **10** km/h
